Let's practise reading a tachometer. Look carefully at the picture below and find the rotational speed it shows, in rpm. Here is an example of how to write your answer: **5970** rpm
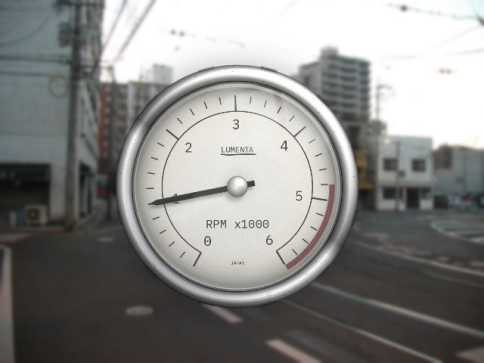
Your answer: **1000** rpm
